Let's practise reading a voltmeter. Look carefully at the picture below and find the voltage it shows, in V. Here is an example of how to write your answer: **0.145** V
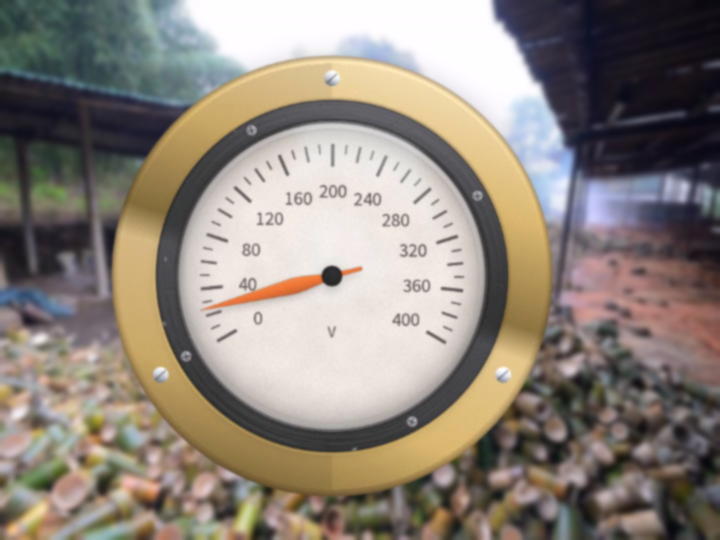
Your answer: **25** V
